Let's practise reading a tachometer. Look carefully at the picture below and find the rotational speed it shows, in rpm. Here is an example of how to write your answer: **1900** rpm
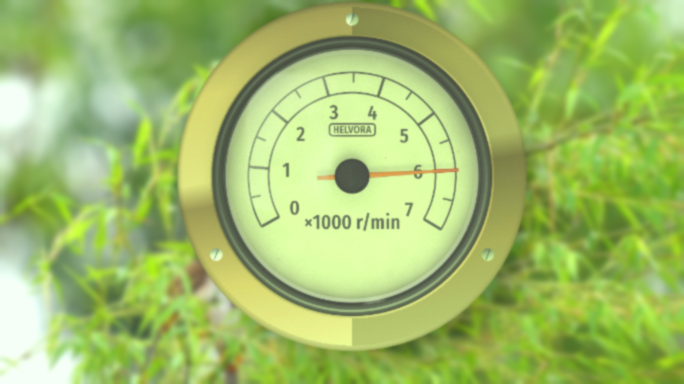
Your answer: **6000** rpm
